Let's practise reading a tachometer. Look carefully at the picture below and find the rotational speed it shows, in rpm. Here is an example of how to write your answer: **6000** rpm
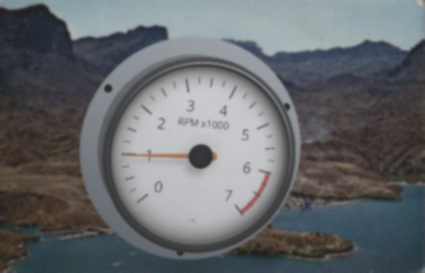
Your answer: **1000** rpm
